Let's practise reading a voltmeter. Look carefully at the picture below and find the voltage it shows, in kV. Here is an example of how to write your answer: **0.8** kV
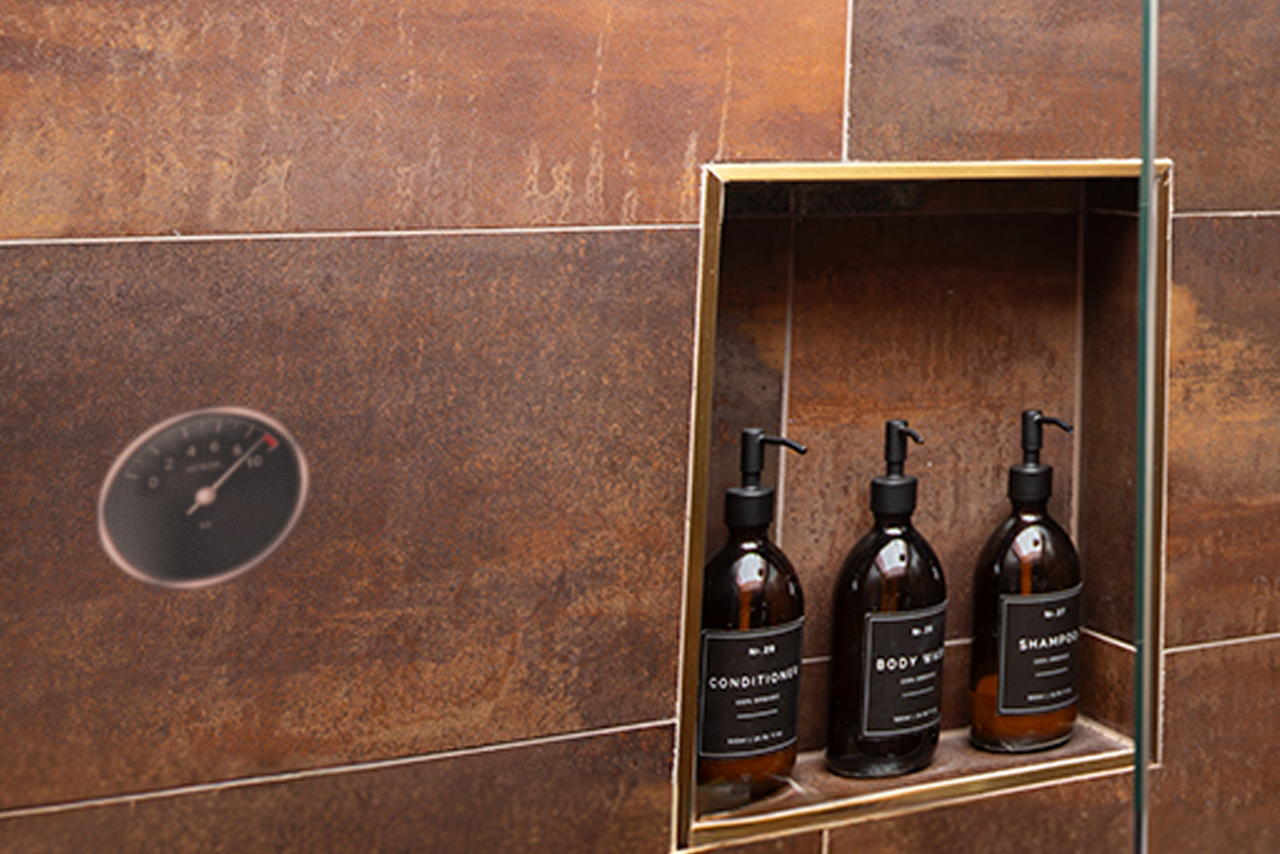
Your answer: **9** kV
